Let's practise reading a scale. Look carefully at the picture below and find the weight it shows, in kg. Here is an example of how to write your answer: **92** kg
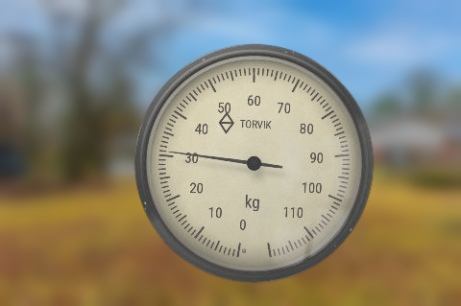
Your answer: **31** kg
